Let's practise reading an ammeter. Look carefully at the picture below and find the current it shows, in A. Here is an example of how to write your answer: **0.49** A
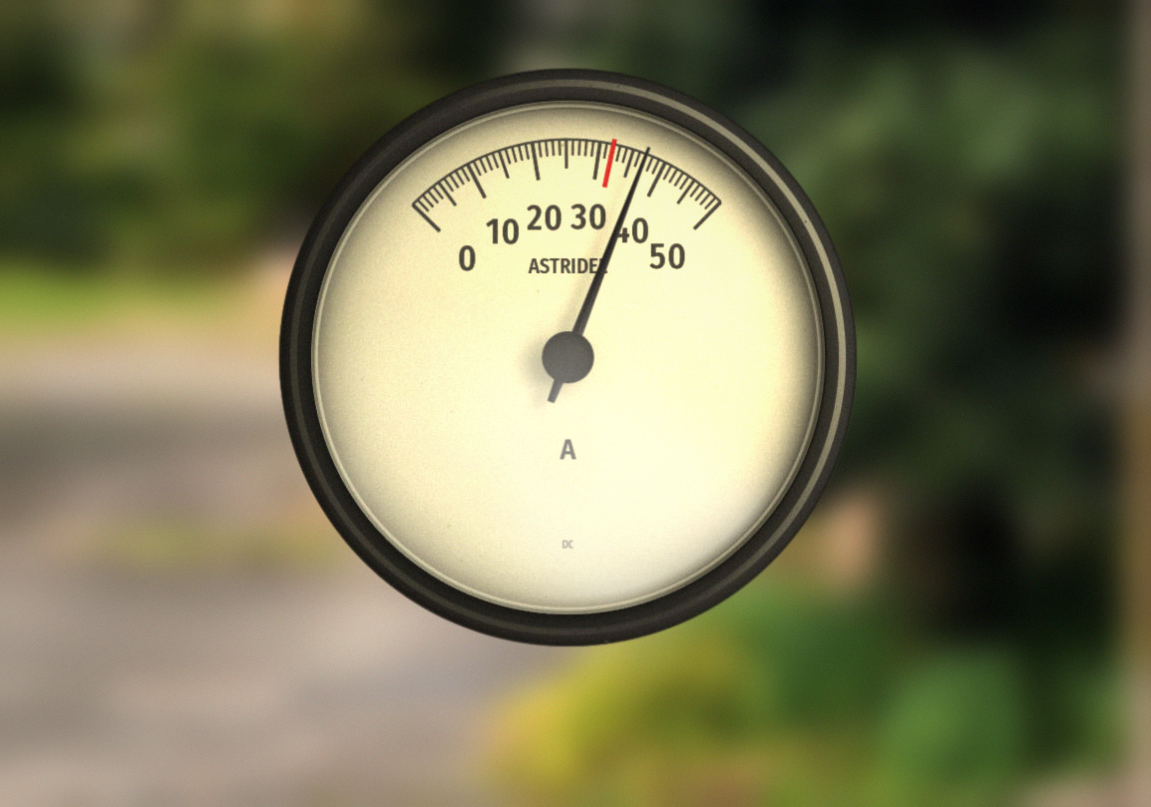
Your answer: **37** A
